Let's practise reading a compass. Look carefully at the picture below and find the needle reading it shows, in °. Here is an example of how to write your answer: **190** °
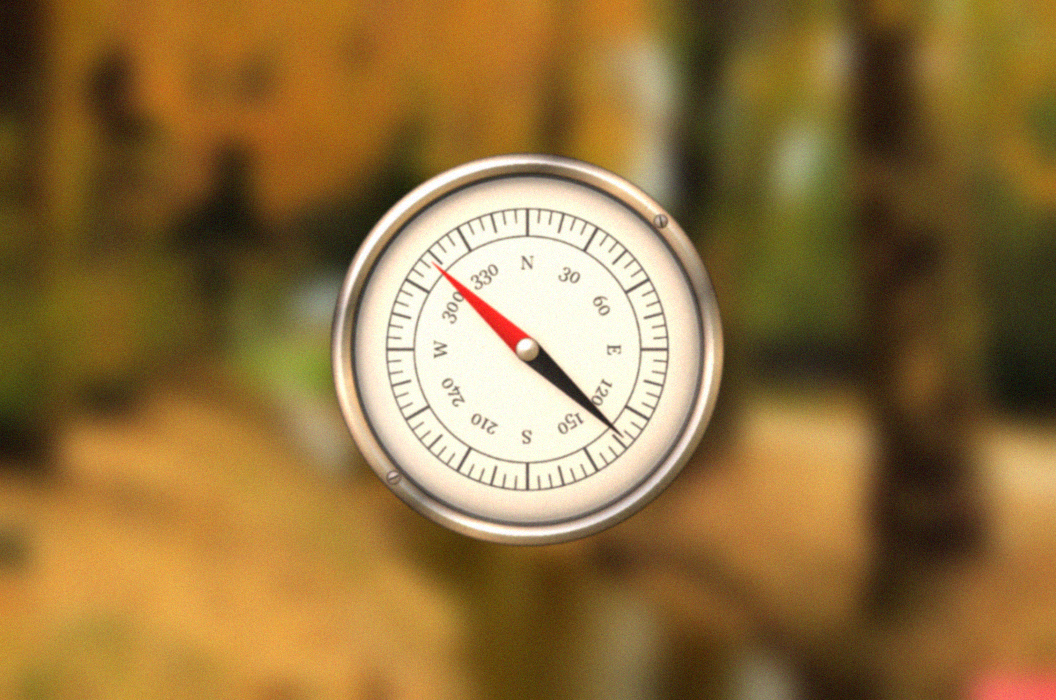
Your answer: **312.5** °
